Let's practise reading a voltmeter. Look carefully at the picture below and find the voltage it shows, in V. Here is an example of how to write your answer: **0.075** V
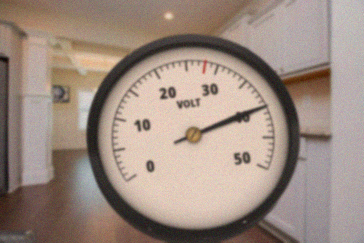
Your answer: **40** V
